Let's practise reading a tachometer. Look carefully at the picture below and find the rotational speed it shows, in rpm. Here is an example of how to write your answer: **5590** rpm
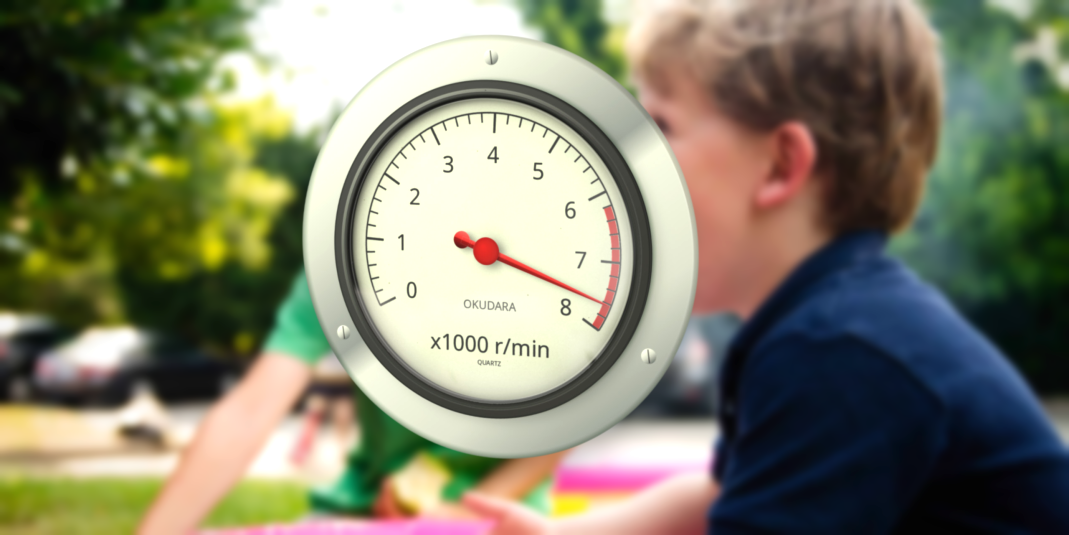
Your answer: **7600** rpm
